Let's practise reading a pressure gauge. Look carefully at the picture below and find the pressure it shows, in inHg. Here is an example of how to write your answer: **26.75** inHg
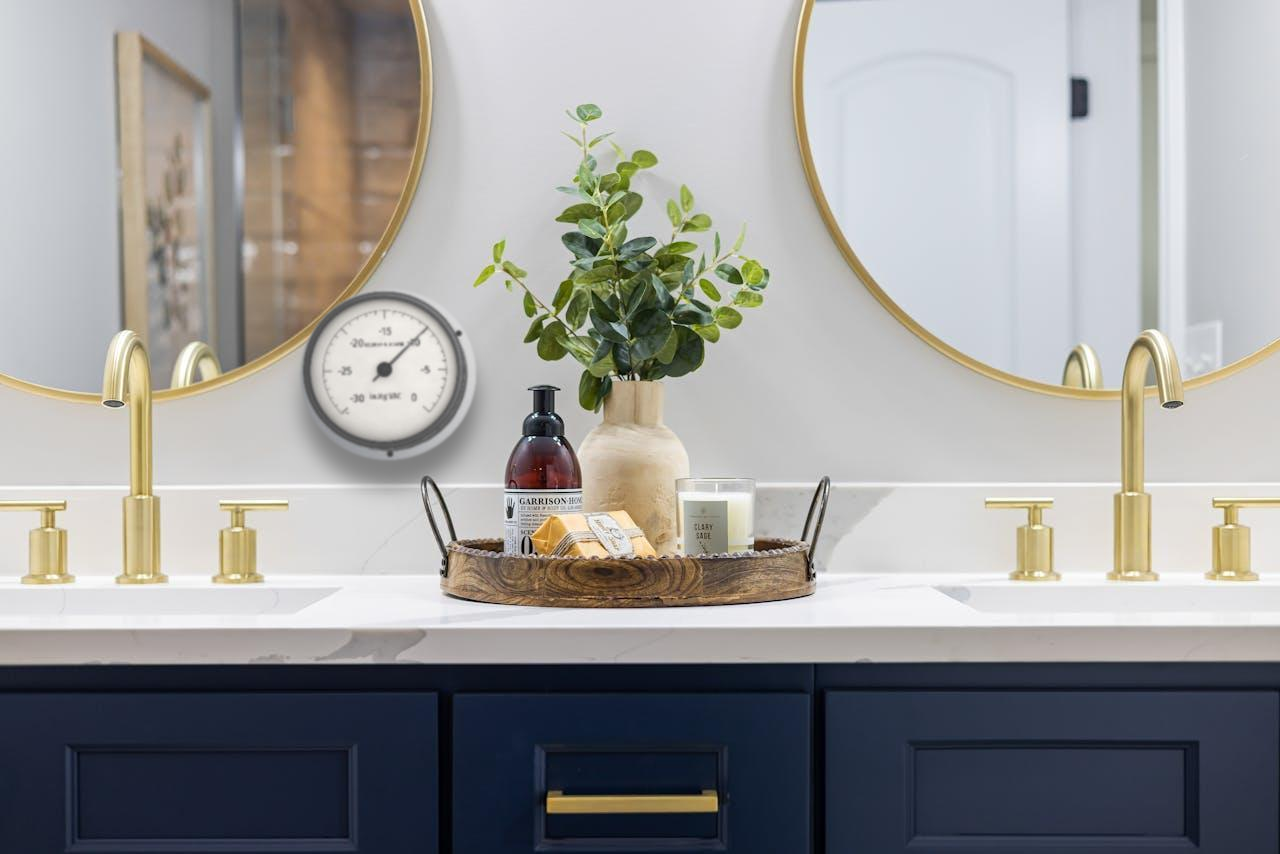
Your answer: **-10** inHg
